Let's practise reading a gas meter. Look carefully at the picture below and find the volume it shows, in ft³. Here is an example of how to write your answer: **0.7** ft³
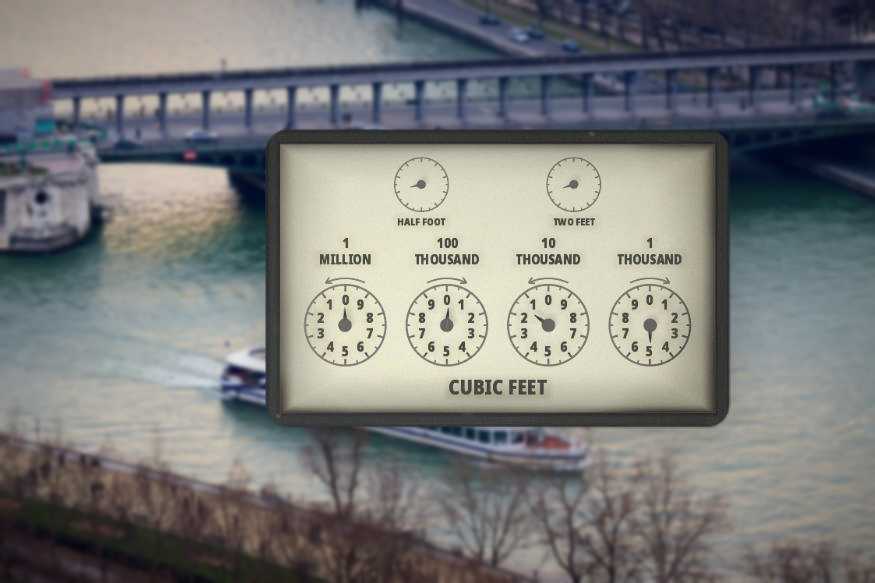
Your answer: **1500** ft³
